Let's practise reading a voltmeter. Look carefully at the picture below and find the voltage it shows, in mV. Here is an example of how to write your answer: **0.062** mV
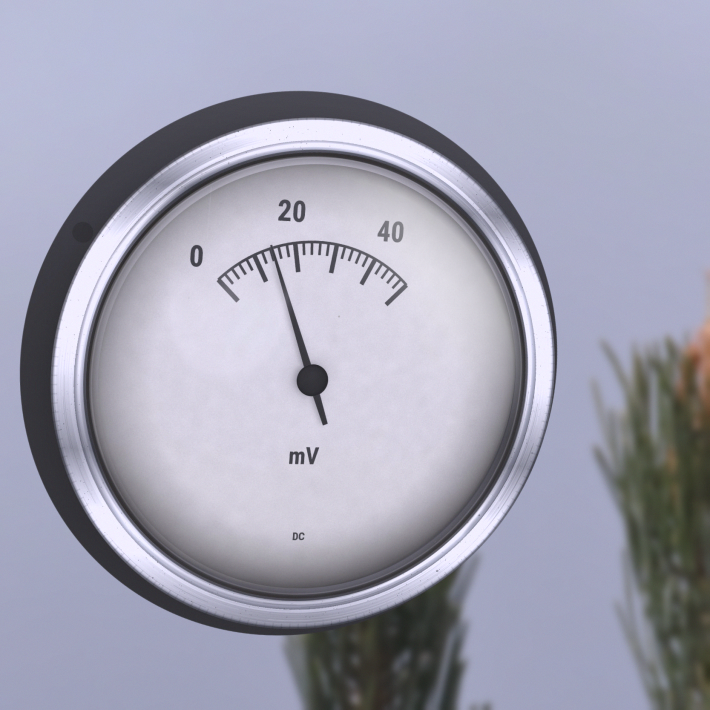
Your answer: **14** mV
